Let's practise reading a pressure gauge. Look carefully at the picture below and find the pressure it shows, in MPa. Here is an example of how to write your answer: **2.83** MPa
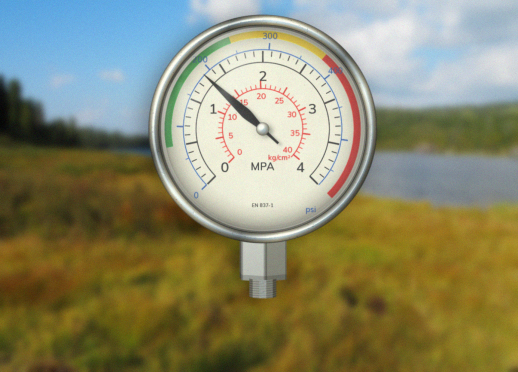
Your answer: **1.3** MPa
